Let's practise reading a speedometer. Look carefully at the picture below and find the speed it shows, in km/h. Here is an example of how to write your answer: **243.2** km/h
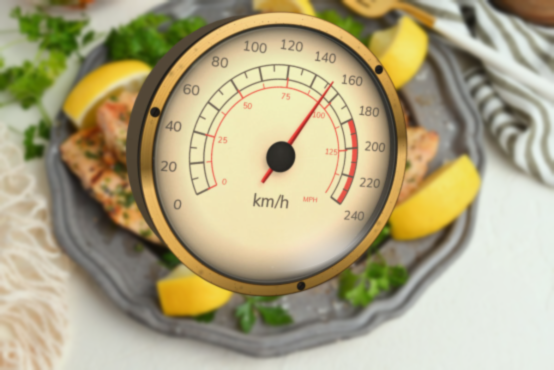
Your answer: **150** km/h
